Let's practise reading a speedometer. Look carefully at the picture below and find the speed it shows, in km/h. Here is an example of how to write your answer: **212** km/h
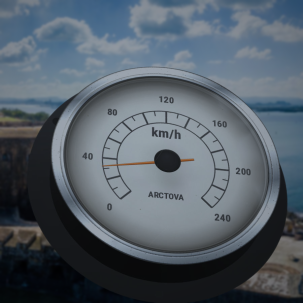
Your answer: **30** km/h
